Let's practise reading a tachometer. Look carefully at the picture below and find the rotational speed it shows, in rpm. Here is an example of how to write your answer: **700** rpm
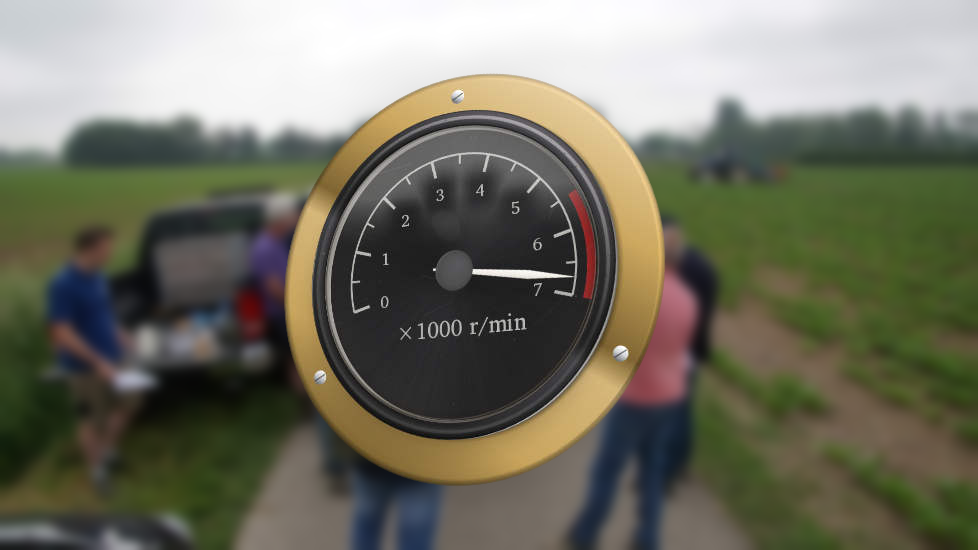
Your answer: **6750** rpm
